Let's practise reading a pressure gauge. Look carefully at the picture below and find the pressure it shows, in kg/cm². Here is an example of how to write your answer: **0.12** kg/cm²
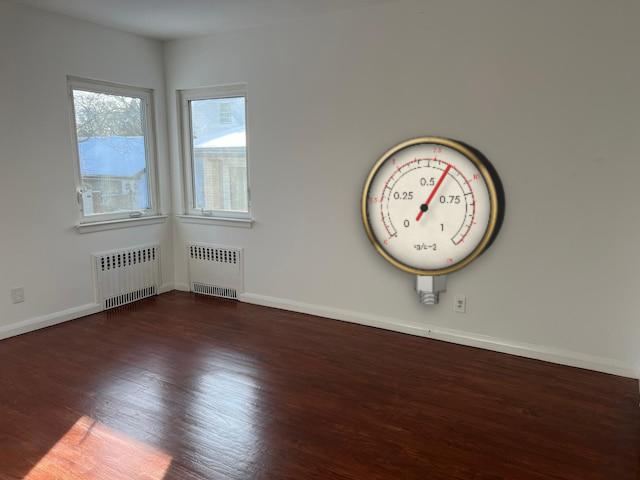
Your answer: **0.6** kg/cm²
